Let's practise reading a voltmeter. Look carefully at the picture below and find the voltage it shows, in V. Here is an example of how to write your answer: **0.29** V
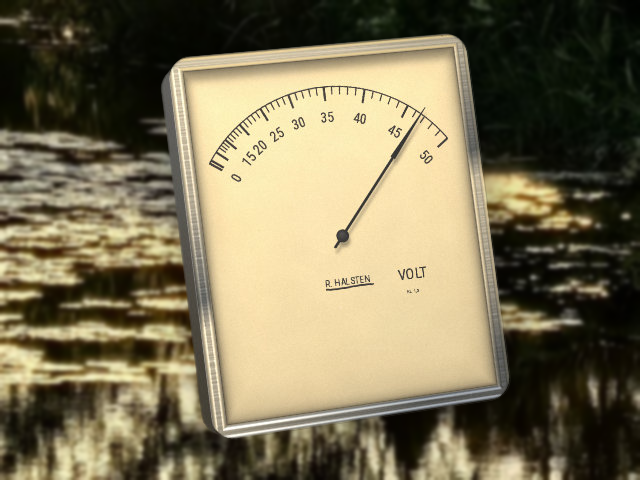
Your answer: **46.5** V
